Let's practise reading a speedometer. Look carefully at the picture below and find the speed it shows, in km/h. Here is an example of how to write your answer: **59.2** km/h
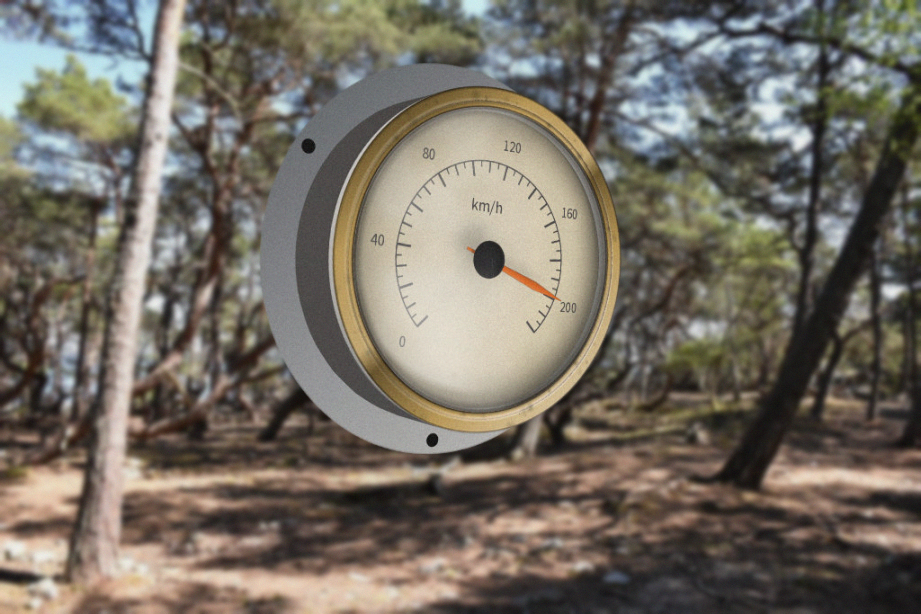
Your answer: **200** km/h
